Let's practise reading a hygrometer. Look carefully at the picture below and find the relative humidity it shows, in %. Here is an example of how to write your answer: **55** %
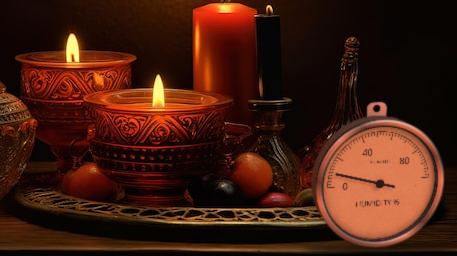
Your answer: **10** %
